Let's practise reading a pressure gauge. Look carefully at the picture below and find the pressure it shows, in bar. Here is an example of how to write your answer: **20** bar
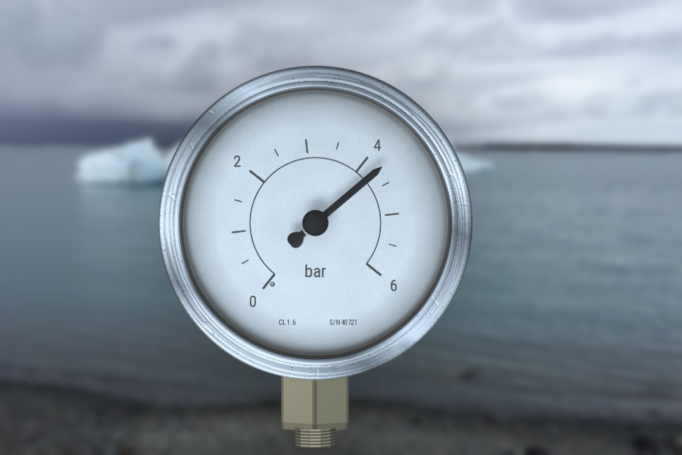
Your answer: **4.25** bar
